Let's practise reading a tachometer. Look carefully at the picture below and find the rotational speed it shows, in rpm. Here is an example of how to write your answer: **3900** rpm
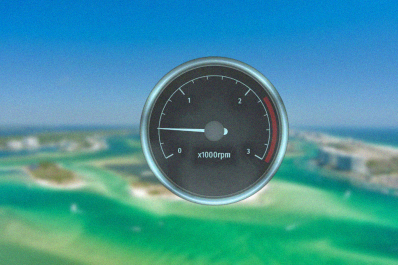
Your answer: **400** rpm
